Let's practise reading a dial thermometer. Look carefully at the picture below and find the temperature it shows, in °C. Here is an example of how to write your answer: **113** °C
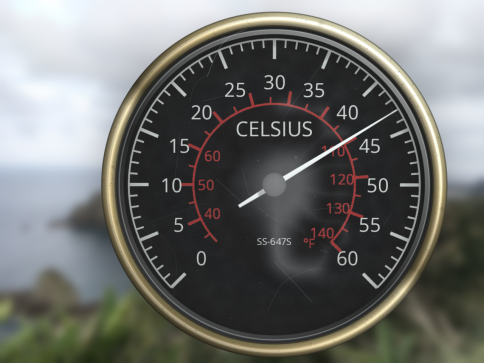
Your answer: **43** °C
